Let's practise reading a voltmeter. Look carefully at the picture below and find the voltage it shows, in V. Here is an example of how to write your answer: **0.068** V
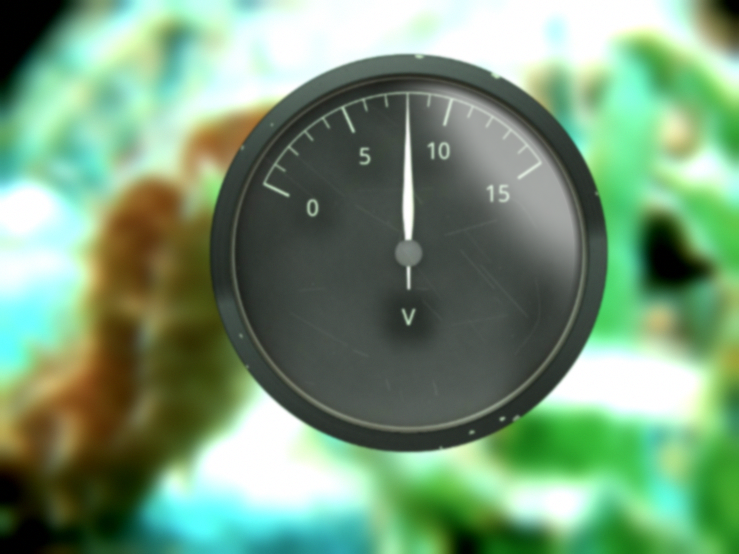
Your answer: **8** V
